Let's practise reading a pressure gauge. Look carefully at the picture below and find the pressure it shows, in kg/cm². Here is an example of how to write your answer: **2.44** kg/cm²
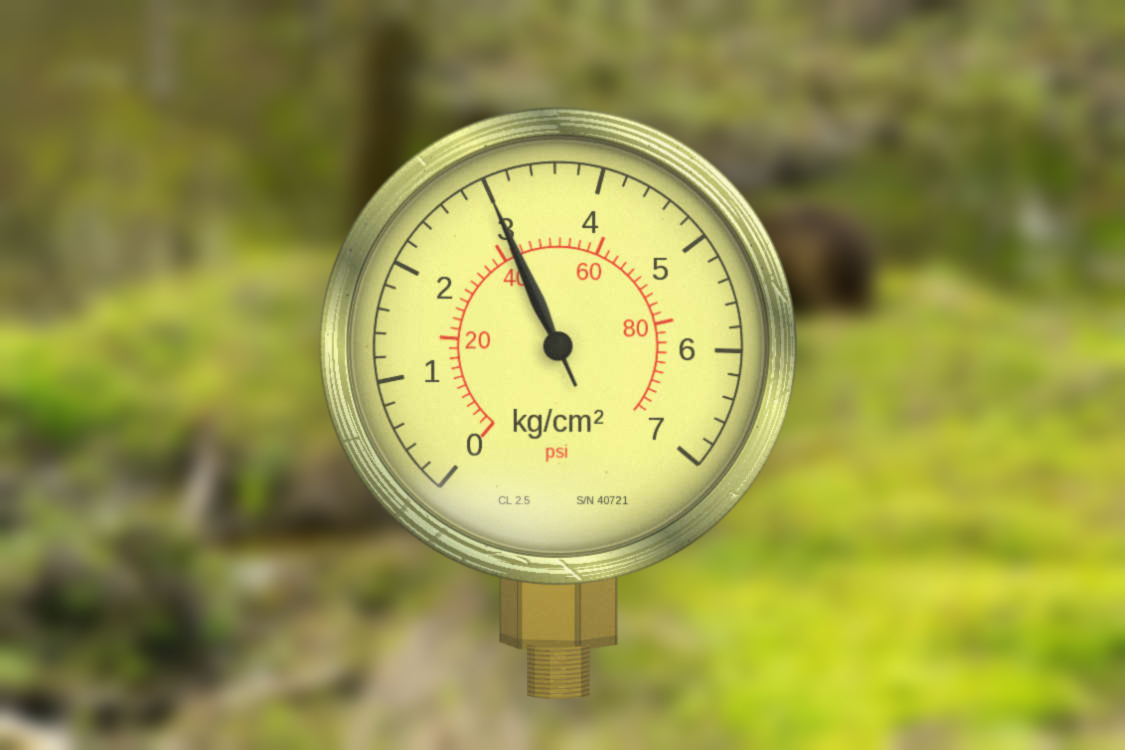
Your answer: **3** kg/cm²
